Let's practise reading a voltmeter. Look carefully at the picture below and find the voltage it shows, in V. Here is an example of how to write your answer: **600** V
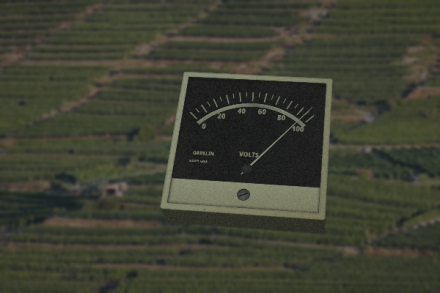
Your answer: **95** V
